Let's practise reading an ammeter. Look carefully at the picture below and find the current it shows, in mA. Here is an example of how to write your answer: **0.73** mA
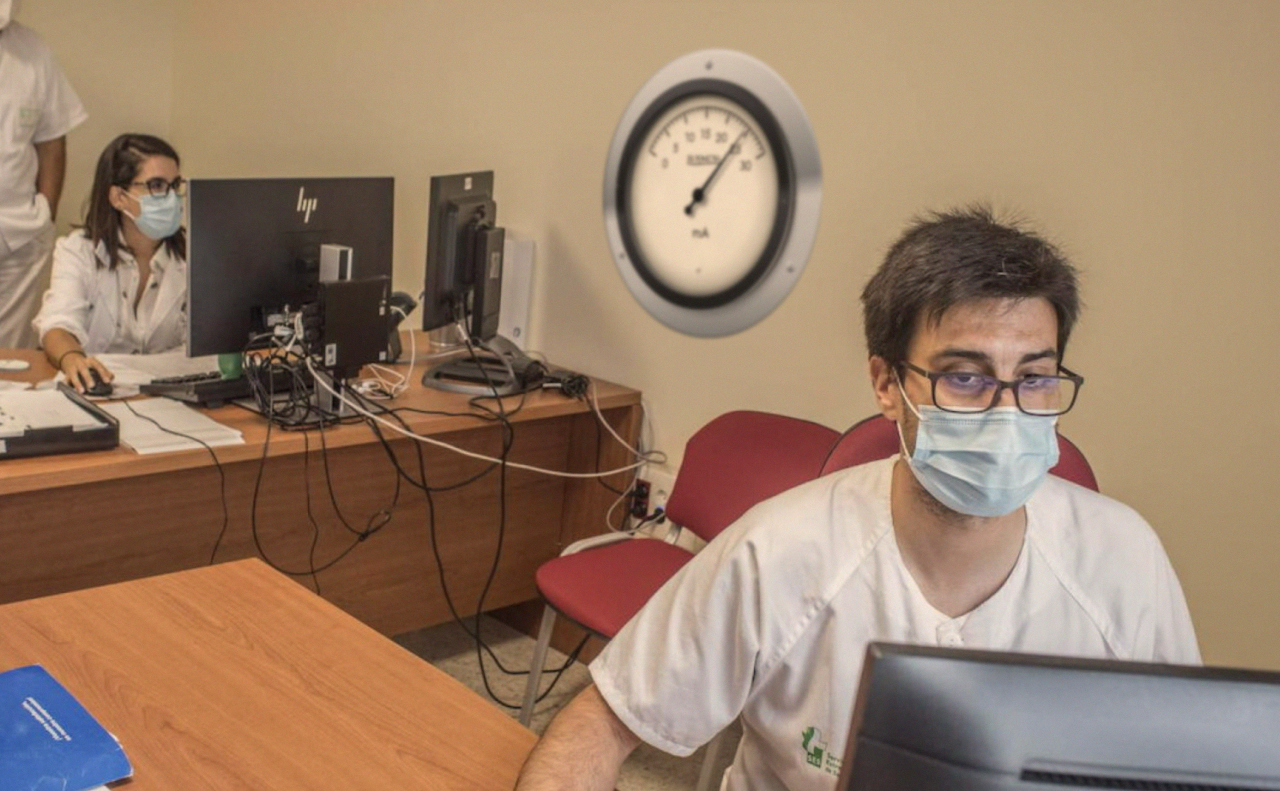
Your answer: **25** mA
